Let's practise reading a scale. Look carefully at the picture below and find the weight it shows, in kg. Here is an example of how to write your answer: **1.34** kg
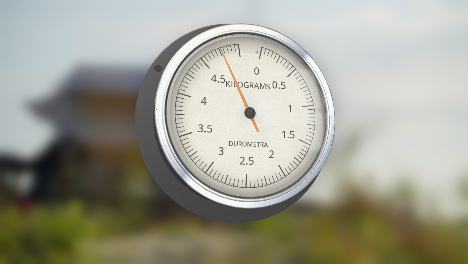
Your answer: **4.75** kg
